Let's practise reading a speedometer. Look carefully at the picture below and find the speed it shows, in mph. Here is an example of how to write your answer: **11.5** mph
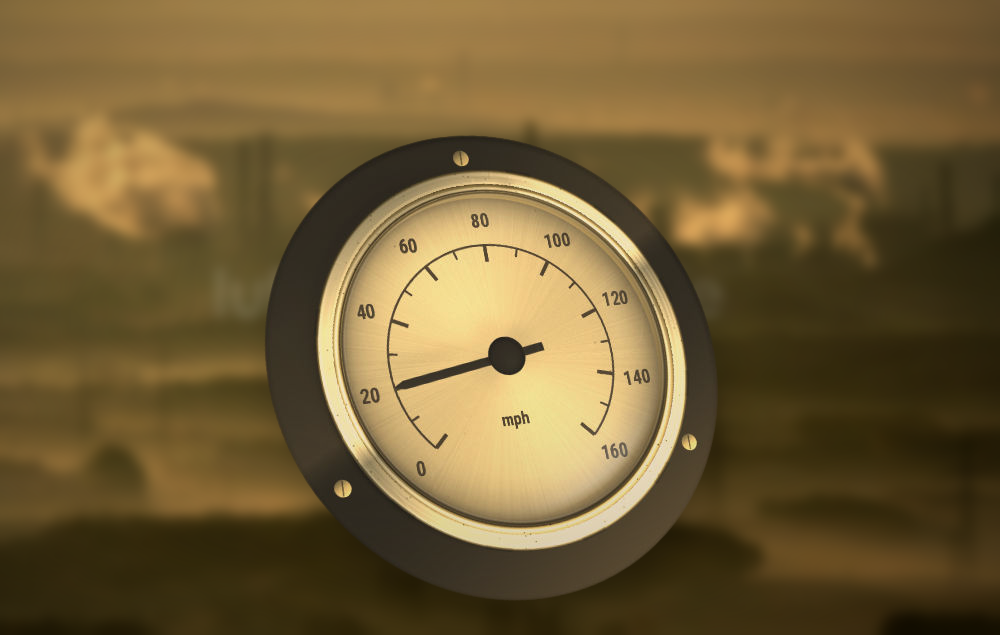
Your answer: **20** mph
